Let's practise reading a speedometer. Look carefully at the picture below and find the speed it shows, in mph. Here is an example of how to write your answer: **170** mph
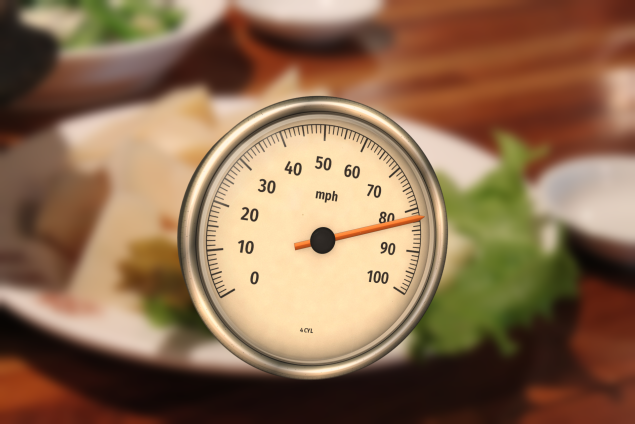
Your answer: **82** mph
